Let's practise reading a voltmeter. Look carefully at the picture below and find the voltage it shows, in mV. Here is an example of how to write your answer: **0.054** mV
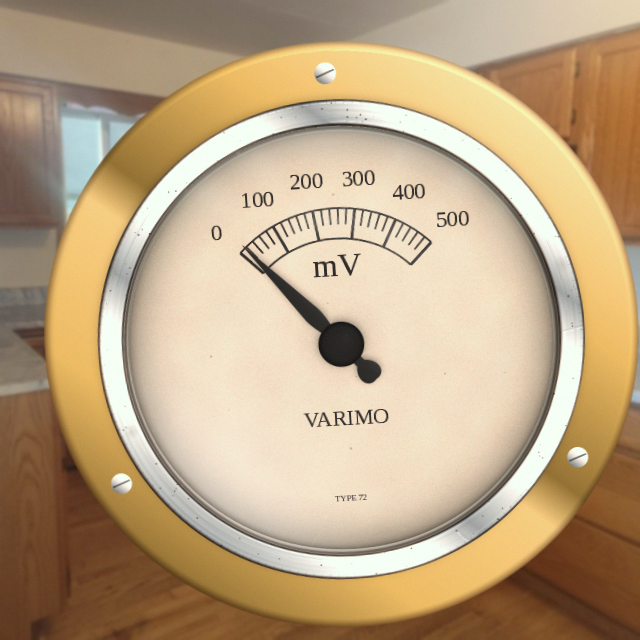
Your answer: **20** mV
